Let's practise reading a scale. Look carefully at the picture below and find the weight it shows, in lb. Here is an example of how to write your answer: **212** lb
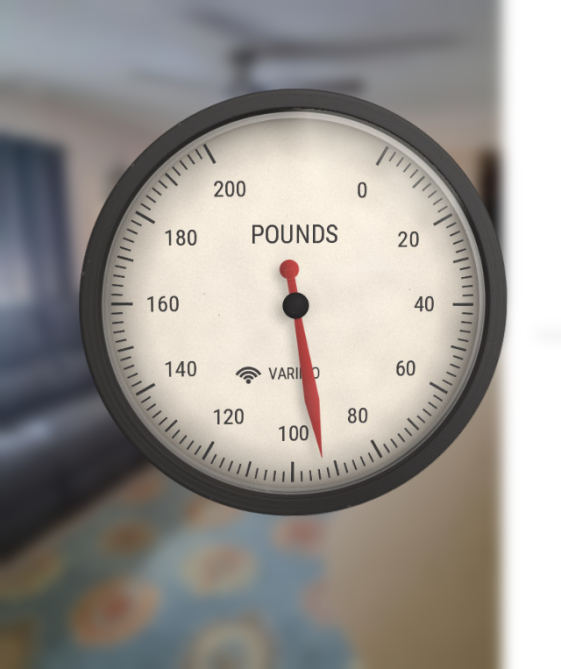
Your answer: **93** lb
